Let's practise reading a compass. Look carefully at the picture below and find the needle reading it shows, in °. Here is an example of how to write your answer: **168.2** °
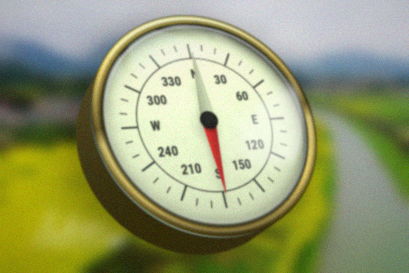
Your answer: **180** °
